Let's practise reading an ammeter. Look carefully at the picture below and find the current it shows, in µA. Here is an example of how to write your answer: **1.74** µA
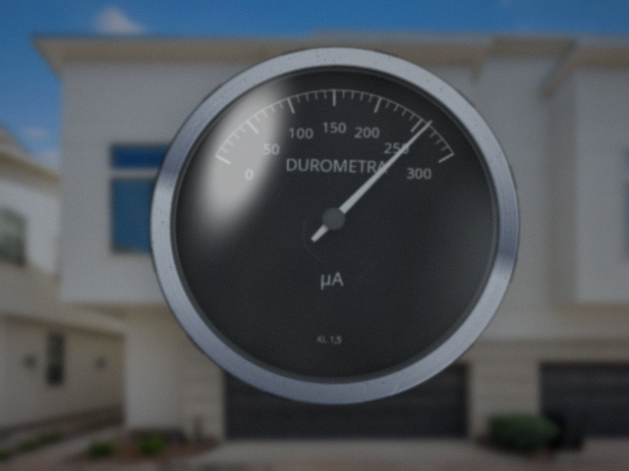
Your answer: **260** µA
